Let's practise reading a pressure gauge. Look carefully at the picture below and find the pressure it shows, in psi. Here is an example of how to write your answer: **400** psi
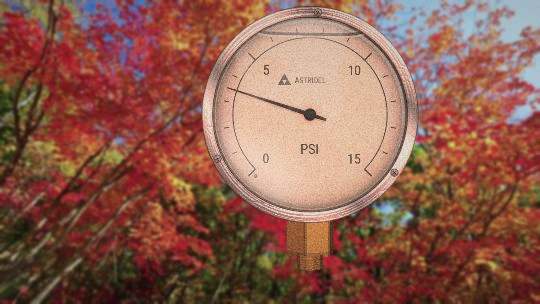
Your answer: **3.5** psi
